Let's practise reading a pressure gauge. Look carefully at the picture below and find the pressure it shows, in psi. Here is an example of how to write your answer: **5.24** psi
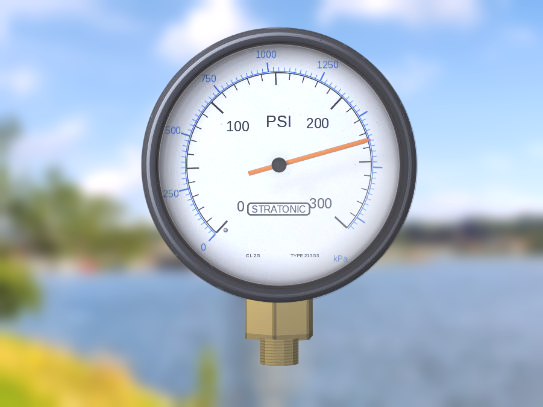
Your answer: **235** psi
